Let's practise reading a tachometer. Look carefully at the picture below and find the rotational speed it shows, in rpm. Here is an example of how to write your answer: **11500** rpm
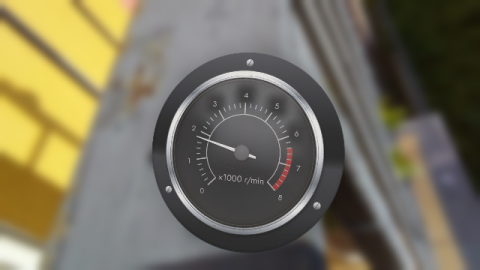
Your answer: **1800** rpm
